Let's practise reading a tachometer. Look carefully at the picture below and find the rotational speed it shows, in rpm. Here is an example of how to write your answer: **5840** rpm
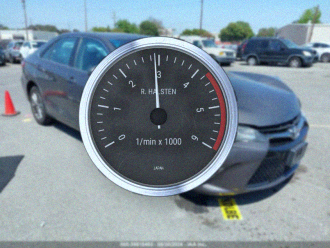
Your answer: **2900** rpm
